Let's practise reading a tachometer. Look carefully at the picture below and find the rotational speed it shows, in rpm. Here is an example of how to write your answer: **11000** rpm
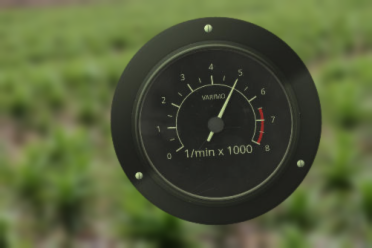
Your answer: **5000** rpm
